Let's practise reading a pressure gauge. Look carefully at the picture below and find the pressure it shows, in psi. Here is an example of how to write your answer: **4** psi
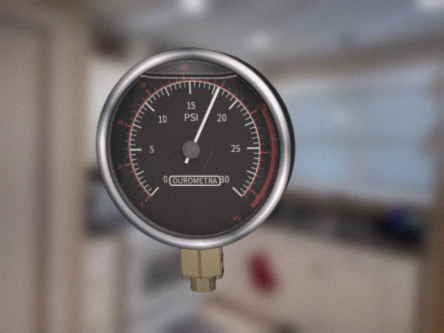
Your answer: **18** psi
